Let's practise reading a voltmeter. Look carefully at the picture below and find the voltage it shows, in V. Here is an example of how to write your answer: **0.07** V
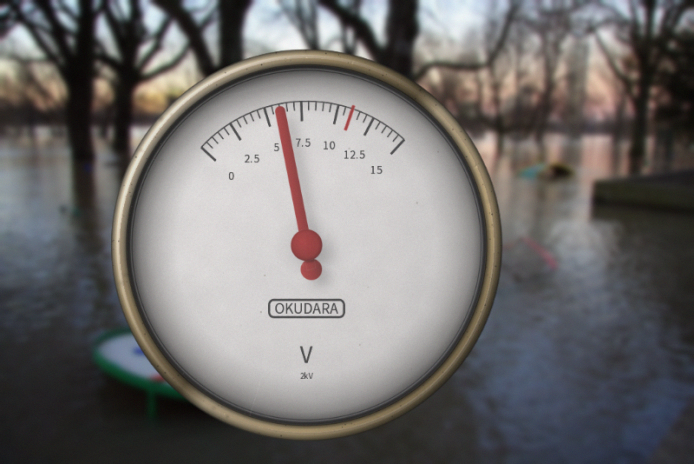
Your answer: **6** V
